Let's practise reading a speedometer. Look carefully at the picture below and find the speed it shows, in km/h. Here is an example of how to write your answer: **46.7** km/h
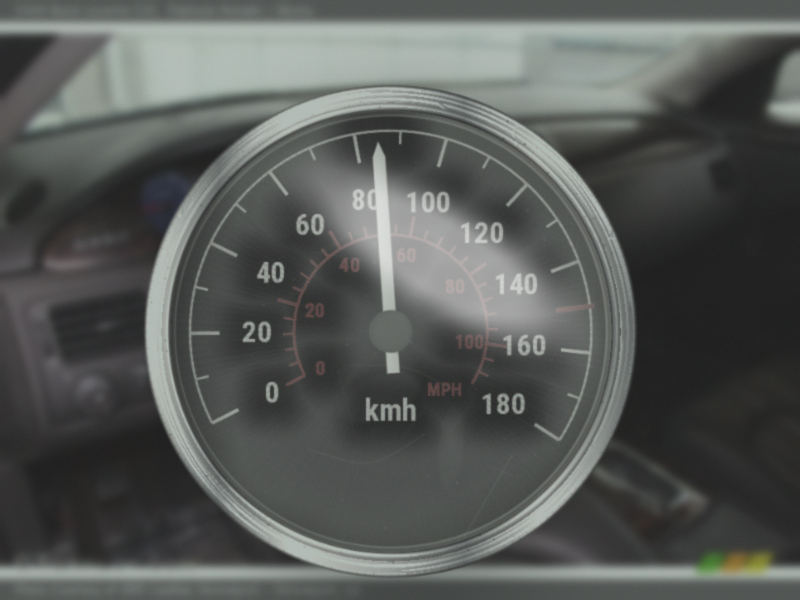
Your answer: **85** km/h
